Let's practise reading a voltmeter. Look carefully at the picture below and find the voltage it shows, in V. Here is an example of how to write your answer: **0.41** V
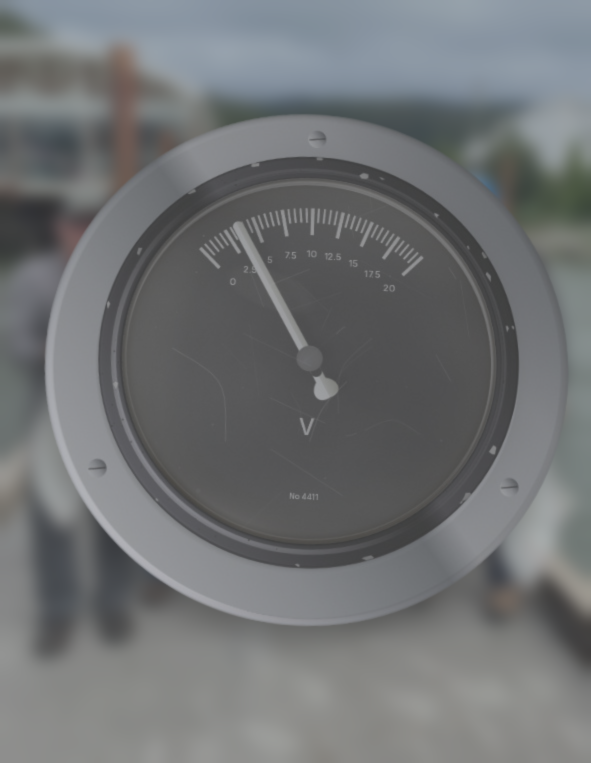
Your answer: **3.5** V
